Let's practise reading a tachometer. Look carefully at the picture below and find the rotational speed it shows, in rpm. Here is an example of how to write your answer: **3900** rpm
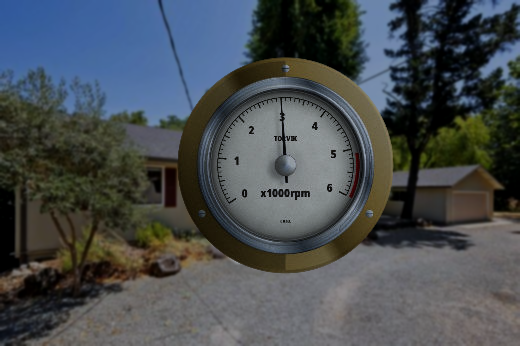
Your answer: **3000** rpm
